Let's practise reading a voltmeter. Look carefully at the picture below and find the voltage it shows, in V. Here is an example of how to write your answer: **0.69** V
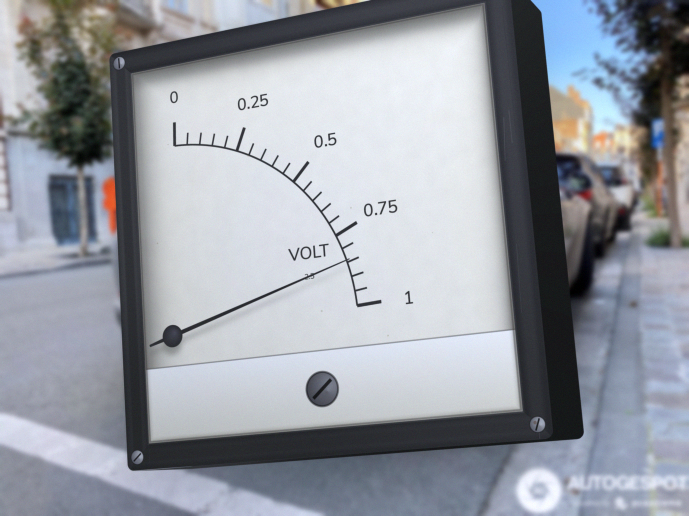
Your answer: **0.85** V
